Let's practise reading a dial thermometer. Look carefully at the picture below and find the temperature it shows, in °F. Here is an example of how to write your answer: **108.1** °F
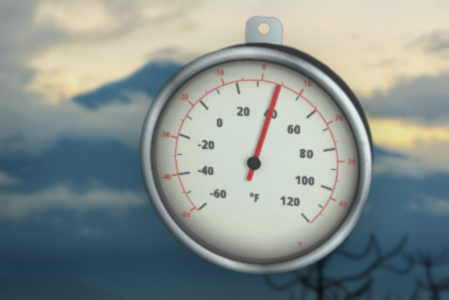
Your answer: **40** °F
